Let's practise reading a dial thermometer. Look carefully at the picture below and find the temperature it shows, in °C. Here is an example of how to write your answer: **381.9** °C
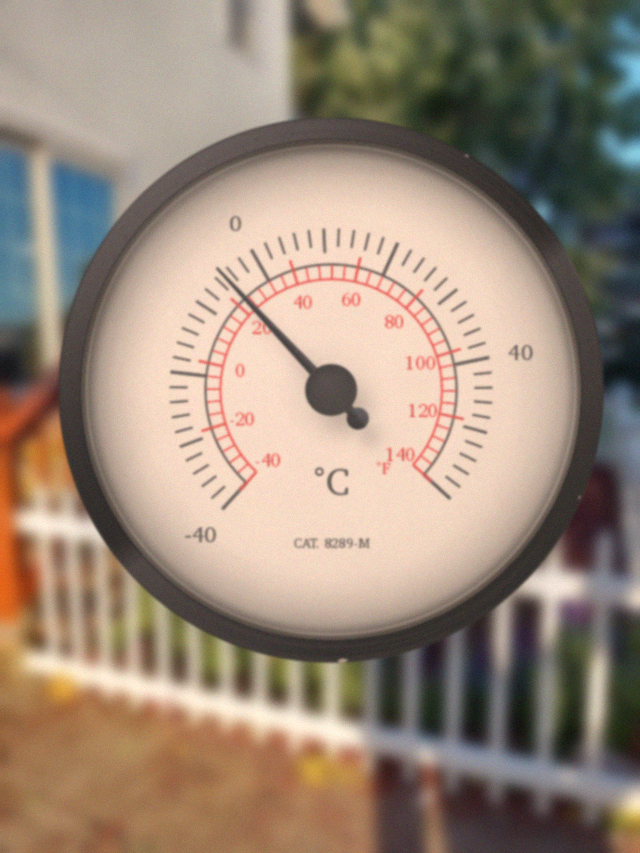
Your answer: **-5** °C
